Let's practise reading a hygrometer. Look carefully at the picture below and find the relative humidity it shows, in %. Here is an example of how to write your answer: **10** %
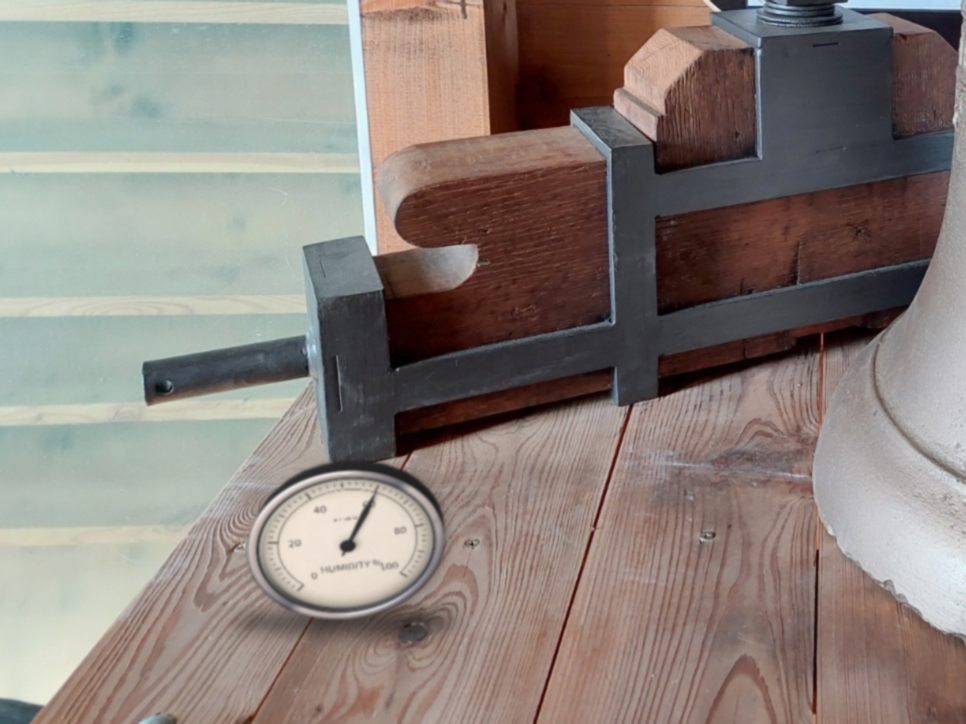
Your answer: **60** %
